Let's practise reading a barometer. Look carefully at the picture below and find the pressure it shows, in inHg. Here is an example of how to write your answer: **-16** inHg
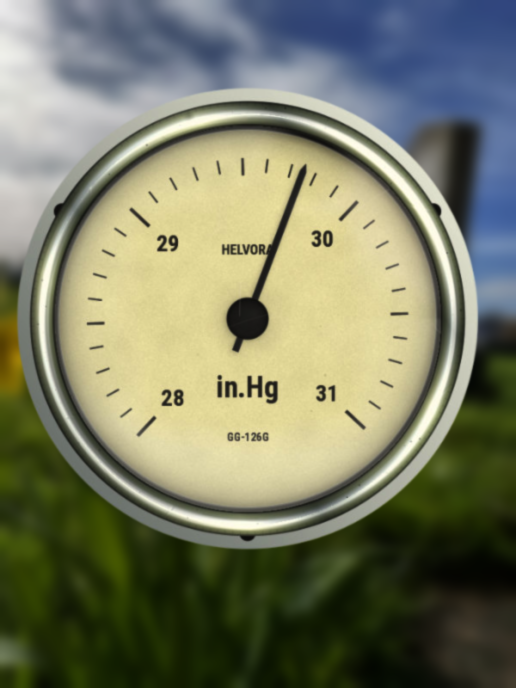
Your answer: **29.75** inHg
